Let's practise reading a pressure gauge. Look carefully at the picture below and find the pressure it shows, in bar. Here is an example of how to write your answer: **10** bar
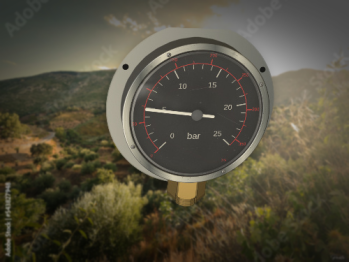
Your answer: **5** bar
